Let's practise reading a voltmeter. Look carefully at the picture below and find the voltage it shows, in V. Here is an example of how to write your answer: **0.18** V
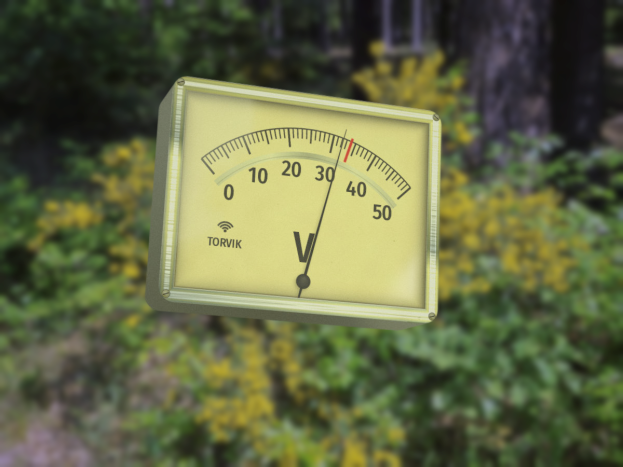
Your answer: **32** V
